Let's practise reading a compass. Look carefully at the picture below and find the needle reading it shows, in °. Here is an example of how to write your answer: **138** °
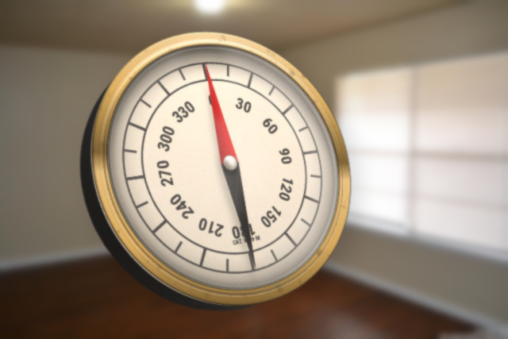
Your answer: **0** °
